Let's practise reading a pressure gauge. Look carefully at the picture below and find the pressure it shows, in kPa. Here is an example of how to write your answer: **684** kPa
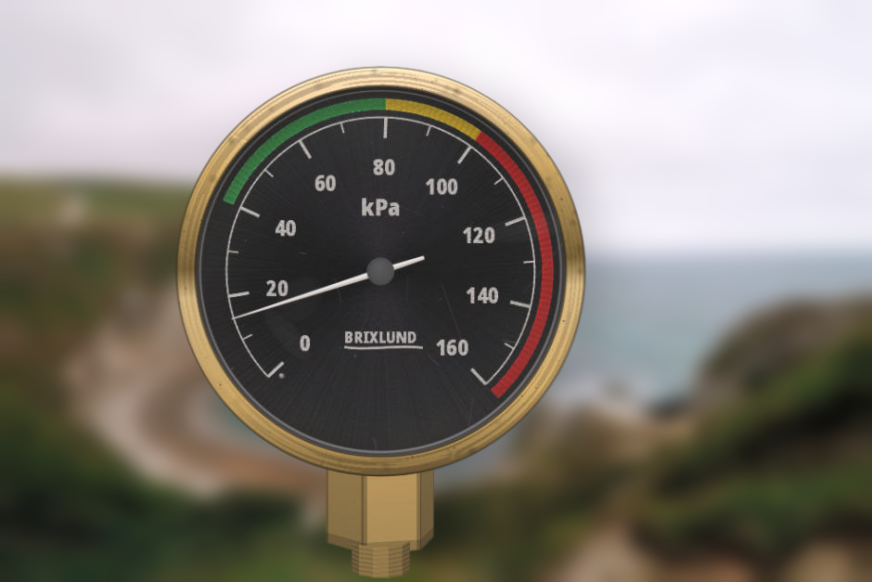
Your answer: **15** kPa
